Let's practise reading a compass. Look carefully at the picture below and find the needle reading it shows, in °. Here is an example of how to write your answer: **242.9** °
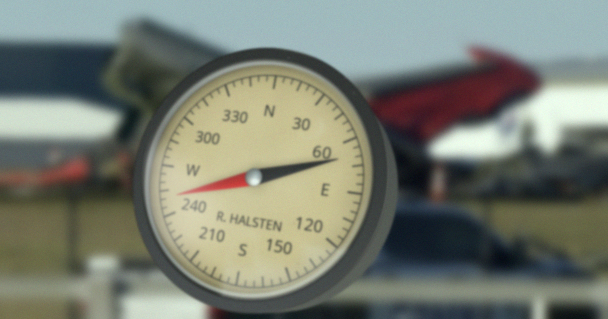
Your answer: **250** °
